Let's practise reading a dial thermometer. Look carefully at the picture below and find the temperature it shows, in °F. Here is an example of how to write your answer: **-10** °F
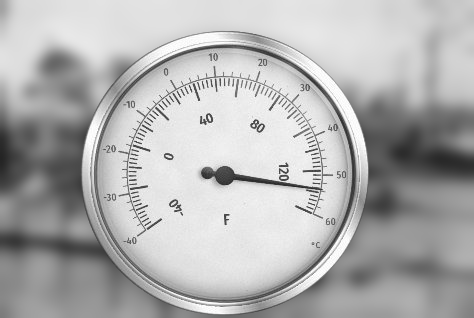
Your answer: **128** °F
